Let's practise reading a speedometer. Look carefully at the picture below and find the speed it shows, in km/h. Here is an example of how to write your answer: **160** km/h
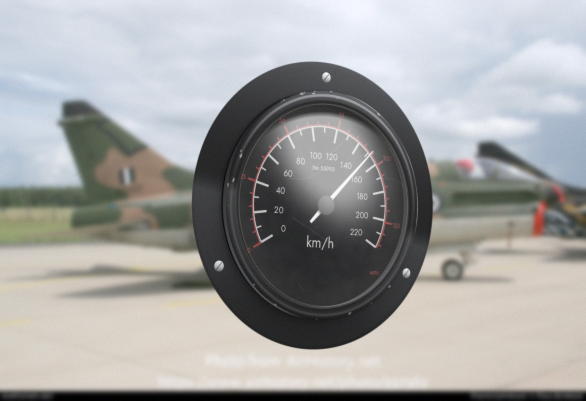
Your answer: **150** km/h
